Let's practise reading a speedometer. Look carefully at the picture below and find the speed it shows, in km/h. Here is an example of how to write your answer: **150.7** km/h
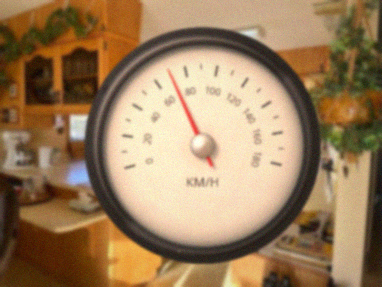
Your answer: **70** km/h
